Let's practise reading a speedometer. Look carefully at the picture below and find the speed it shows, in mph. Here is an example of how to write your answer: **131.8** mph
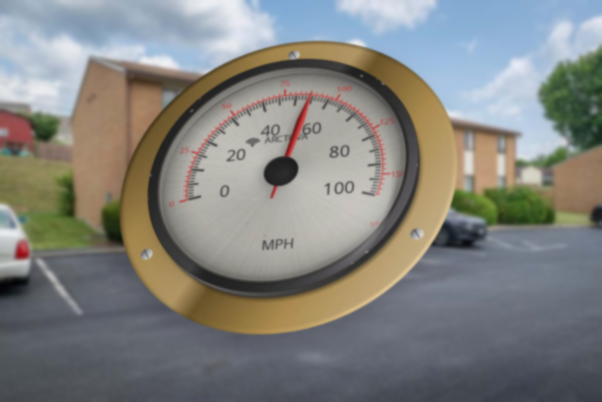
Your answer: **55** mph
